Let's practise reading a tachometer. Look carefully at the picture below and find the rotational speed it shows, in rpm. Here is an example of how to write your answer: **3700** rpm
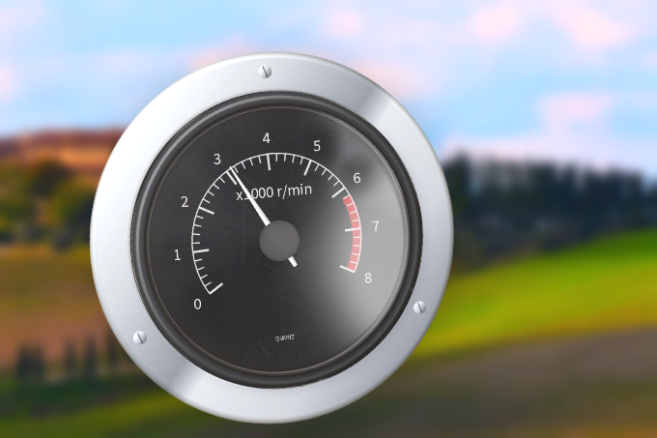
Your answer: **3100** rpm
